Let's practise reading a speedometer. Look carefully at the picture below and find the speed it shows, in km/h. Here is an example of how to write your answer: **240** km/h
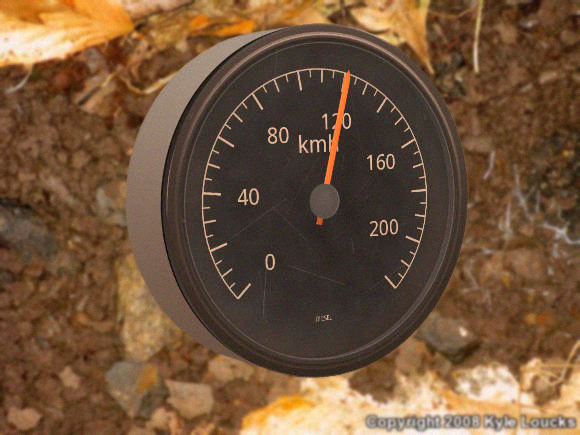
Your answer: **120** km/h
